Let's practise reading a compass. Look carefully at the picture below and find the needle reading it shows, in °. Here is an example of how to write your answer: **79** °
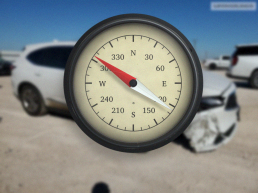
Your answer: **305** °
